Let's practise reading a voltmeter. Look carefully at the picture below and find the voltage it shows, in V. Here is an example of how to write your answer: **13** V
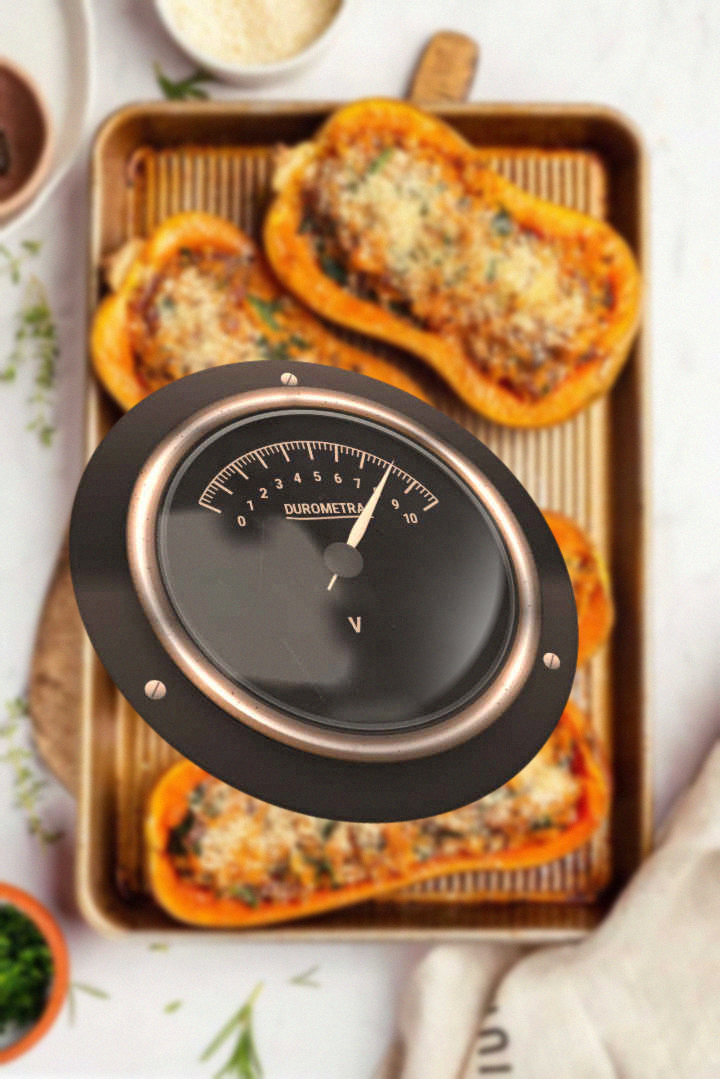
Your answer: **8** V
